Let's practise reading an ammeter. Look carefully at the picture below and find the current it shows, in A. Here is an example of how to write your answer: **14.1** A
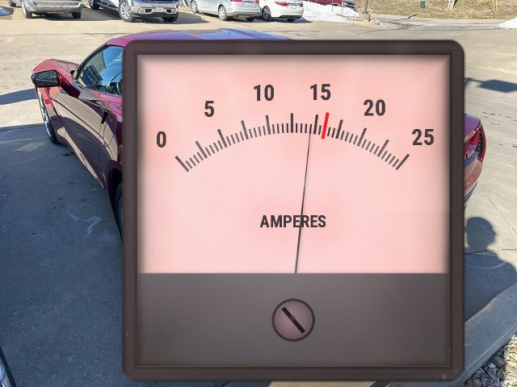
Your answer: **14.5** A
